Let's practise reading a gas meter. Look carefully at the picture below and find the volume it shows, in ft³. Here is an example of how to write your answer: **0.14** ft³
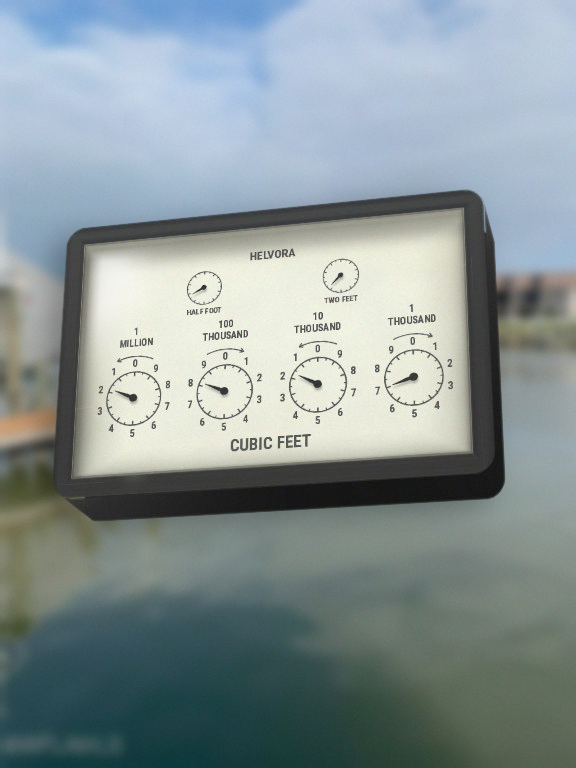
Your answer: **181700** ft³
